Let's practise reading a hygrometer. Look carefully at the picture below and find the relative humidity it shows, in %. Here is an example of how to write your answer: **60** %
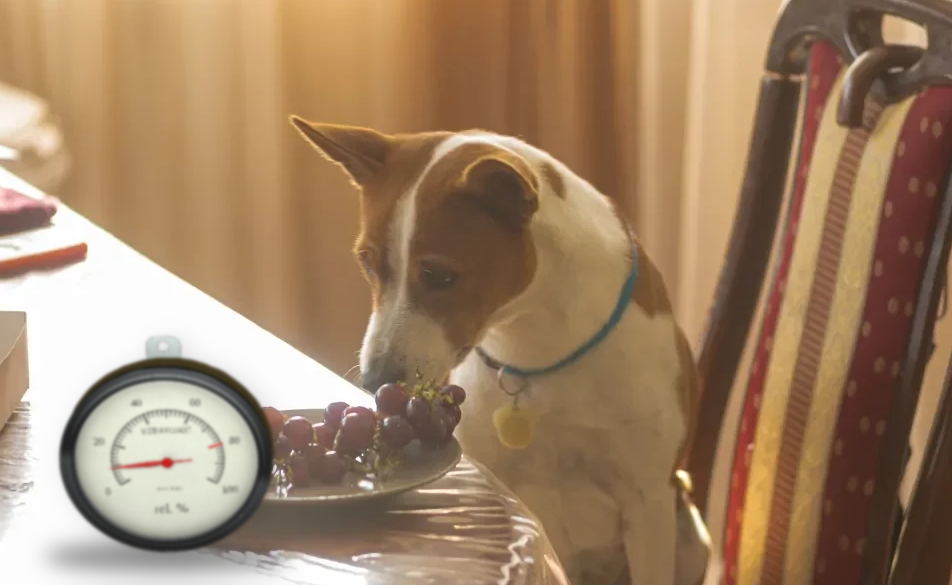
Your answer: **10** %
